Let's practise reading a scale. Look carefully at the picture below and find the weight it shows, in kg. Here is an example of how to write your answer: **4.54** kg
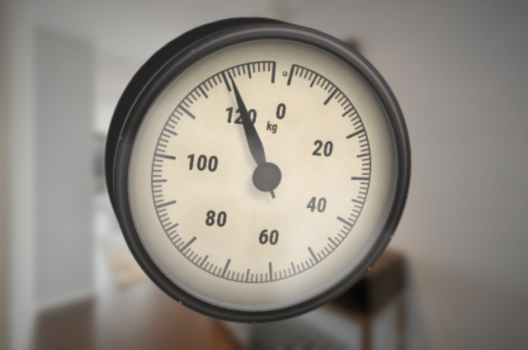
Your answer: **121** kg
